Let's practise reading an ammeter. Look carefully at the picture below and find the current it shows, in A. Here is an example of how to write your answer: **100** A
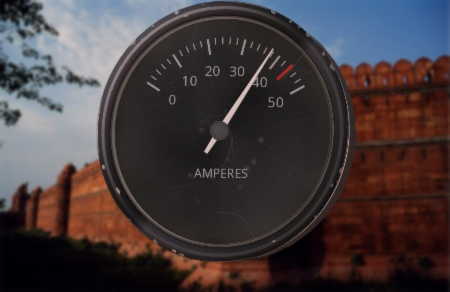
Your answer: **38** A
